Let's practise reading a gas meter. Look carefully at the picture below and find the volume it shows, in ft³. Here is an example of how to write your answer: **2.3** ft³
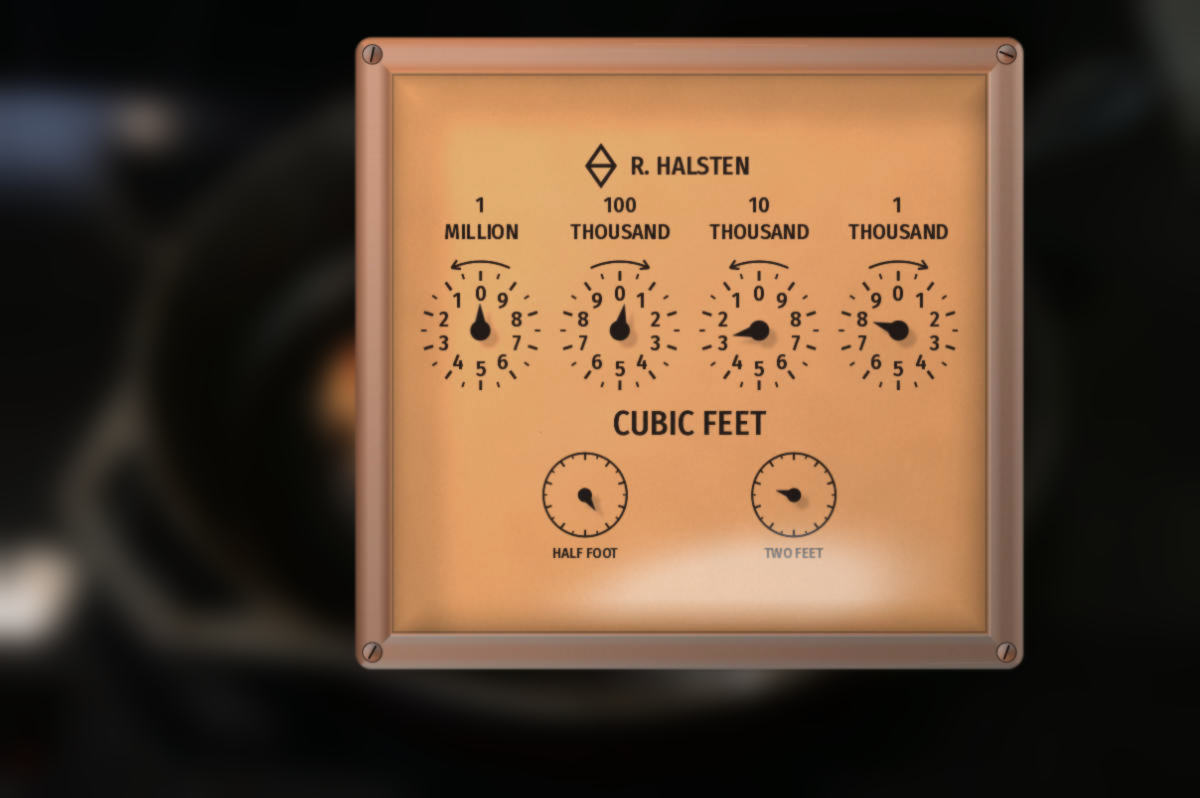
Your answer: **2800** ft³
